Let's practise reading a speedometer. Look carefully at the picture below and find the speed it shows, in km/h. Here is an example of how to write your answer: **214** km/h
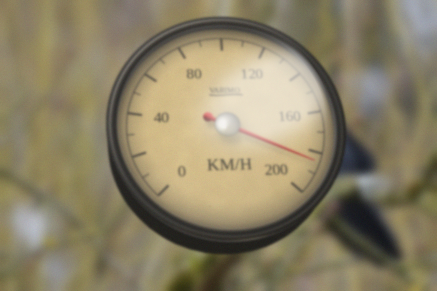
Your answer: **185** km/h
